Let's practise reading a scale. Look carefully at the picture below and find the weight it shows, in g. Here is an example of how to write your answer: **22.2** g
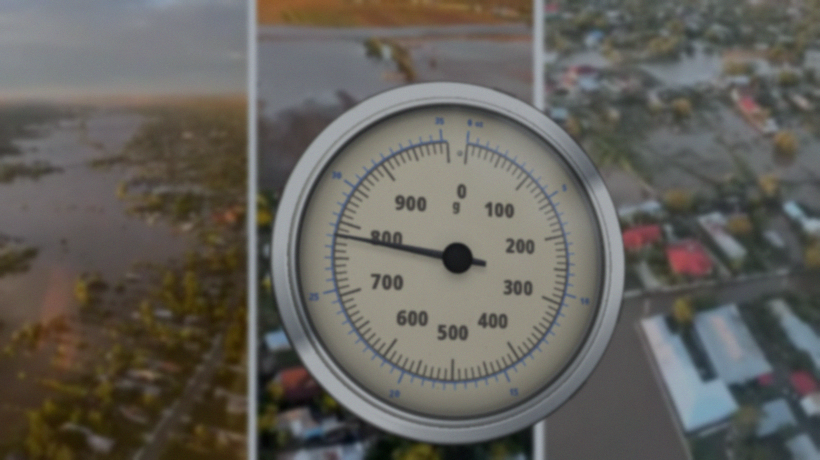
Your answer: **780** g
